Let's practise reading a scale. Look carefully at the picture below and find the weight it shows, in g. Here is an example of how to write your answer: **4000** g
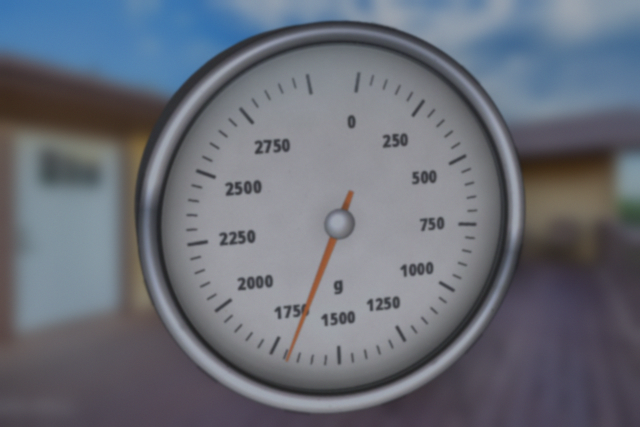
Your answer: **1700** g
